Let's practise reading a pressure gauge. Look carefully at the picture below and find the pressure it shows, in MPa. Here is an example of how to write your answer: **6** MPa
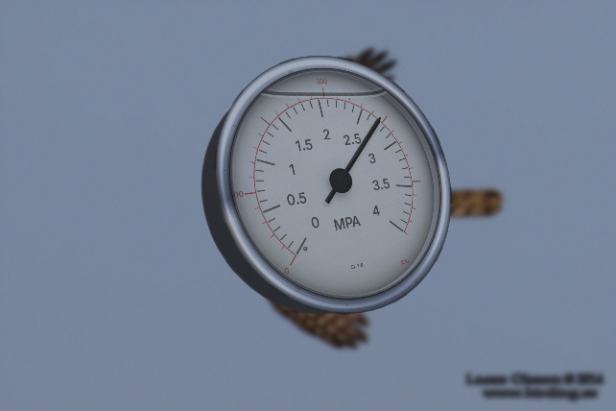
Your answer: **2.7** MPa
